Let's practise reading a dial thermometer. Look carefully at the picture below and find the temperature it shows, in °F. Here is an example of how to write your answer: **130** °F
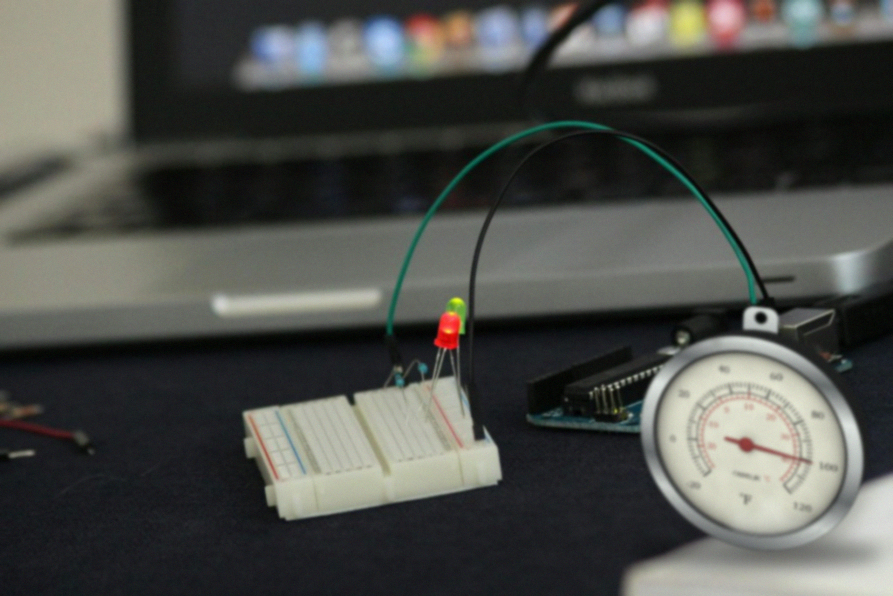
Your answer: **100** °F
